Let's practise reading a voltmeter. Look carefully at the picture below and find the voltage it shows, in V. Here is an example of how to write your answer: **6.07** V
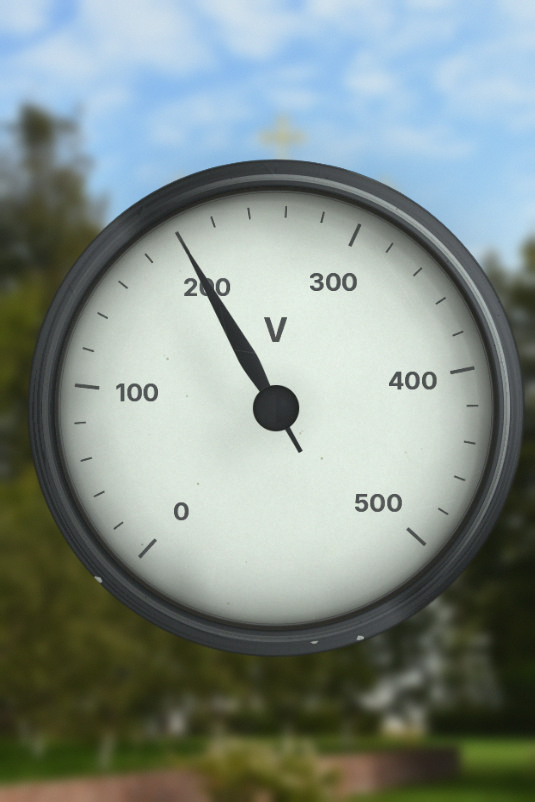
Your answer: **200** V
